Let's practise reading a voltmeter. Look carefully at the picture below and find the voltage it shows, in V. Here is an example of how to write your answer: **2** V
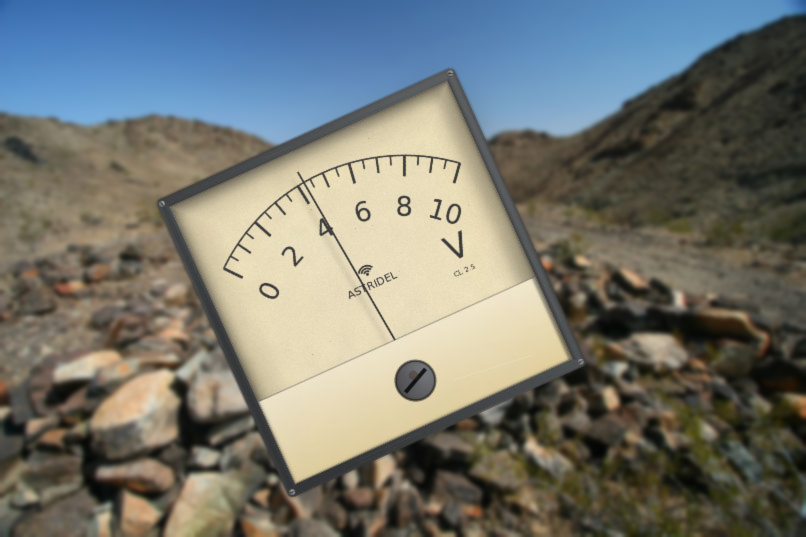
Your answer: **4.25** V
